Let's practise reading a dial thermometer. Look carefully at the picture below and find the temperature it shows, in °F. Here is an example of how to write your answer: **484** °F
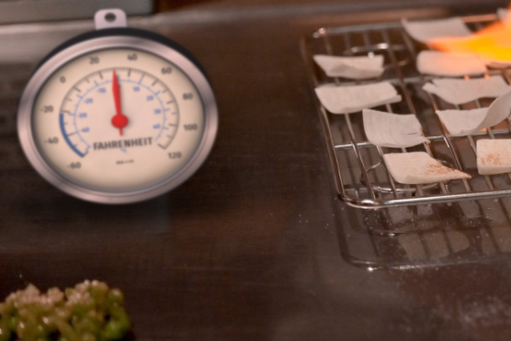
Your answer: **30** °F
